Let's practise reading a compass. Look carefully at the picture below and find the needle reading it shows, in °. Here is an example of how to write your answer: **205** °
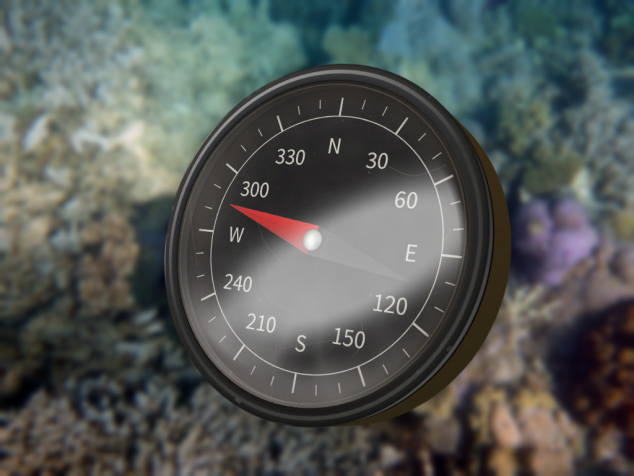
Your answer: **285** °
